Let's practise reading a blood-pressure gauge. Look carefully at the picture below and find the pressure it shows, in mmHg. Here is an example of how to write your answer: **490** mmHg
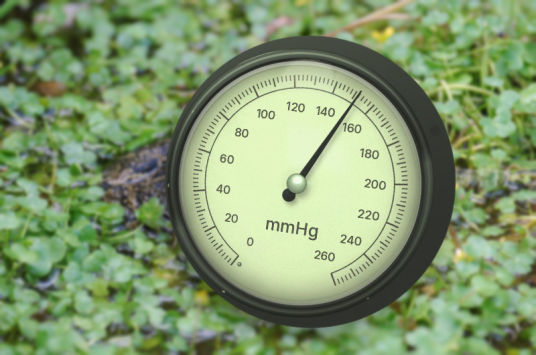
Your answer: **152** mmHg
